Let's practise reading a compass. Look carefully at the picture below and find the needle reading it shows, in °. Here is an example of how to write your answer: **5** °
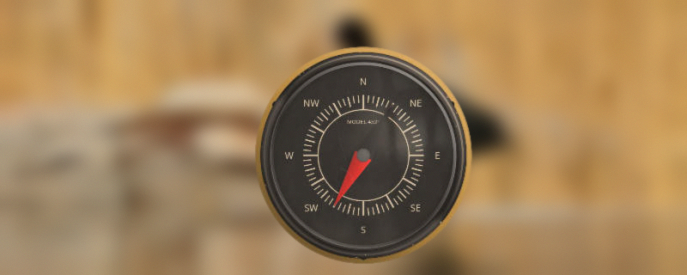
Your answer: **210** °
